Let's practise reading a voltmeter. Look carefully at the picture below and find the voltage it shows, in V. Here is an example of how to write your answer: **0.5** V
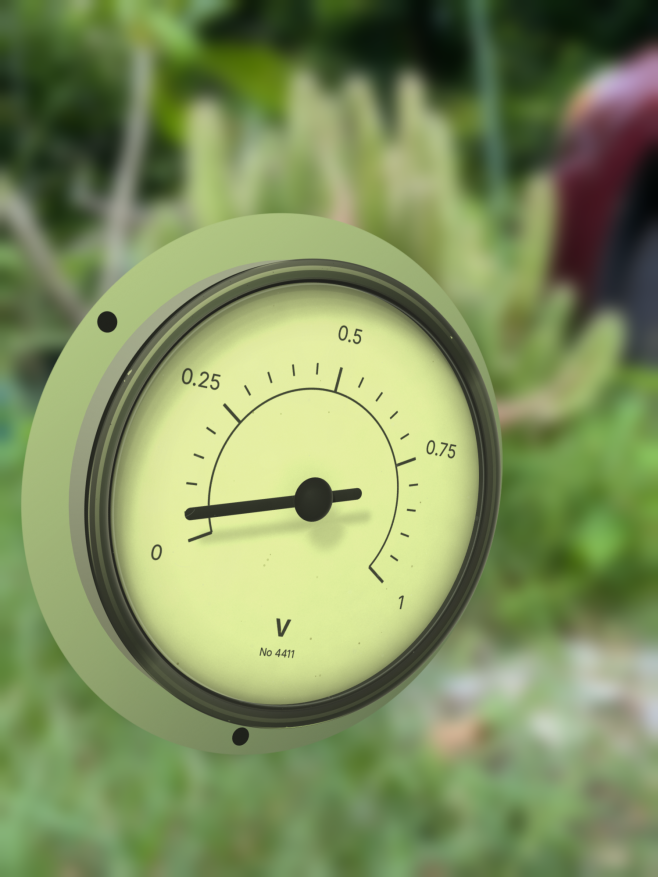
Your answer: **0.05** V
